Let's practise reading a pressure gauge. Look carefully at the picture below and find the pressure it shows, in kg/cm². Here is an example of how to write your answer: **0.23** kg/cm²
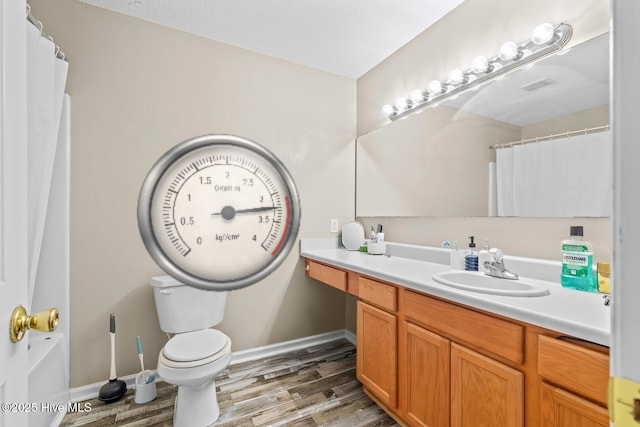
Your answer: **3.25** kg/cm²
